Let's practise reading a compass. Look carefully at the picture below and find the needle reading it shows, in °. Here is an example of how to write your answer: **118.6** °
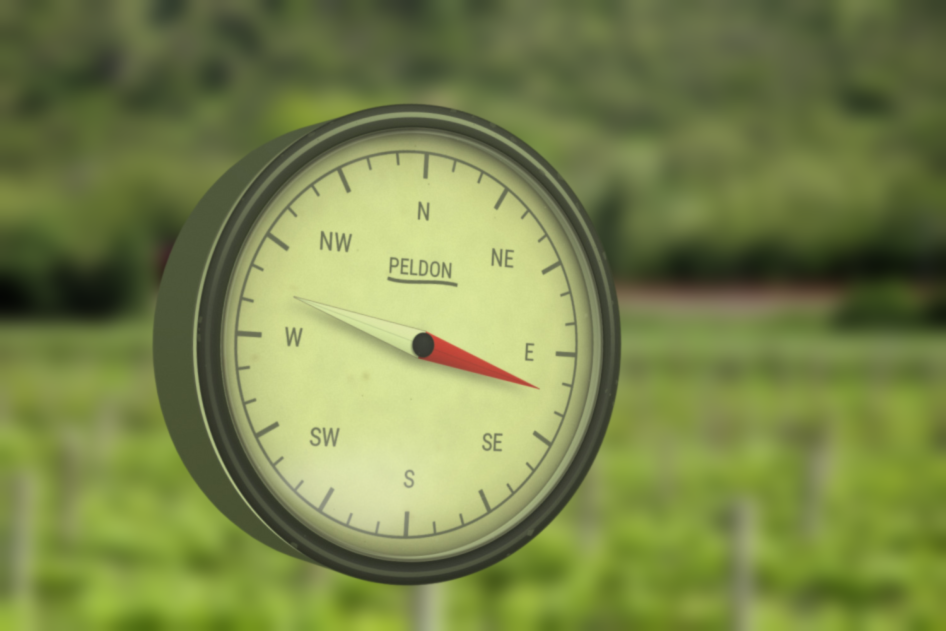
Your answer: **105** °
